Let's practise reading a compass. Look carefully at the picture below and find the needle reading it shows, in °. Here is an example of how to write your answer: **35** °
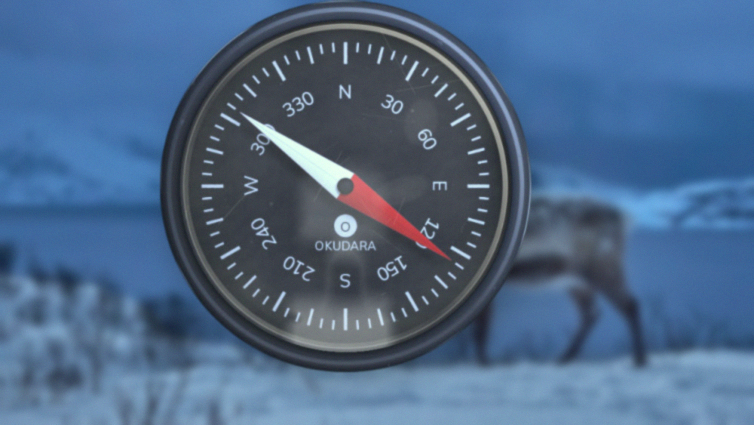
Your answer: **125** °
